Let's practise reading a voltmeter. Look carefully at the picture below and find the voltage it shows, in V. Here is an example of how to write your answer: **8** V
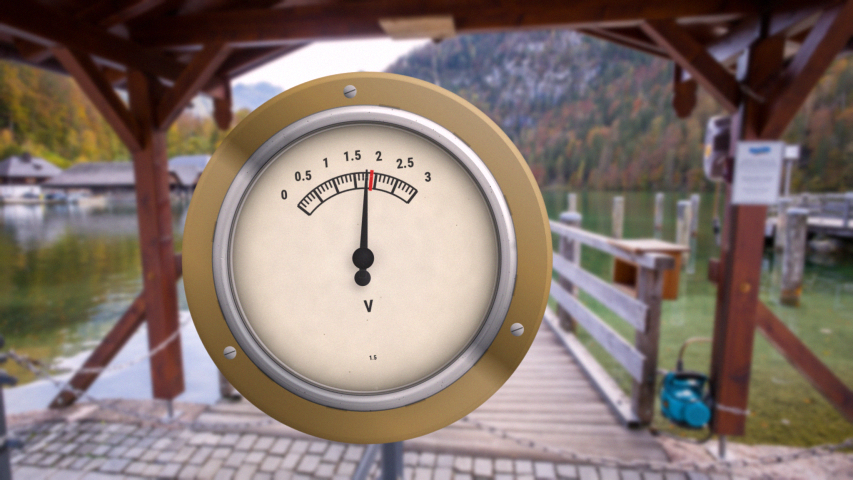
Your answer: **1.8** V
